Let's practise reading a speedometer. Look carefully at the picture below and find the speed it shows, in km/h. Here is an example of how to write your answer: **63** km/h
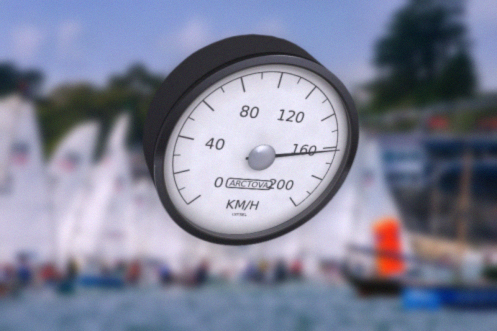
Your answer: **160** km/h
